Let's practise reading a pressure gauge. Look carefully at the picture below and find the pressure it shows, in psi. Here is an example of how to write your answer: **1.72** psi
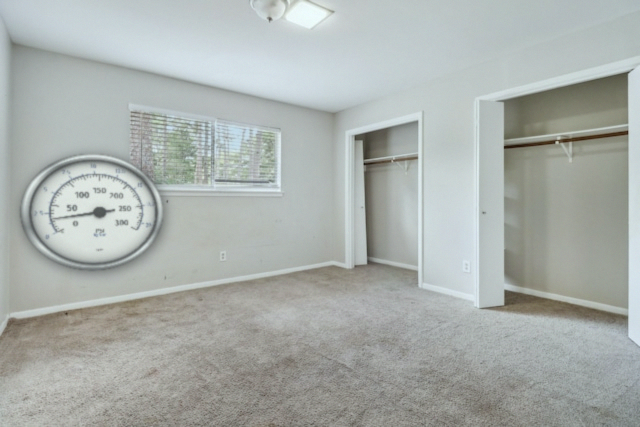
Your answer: **25** psi
